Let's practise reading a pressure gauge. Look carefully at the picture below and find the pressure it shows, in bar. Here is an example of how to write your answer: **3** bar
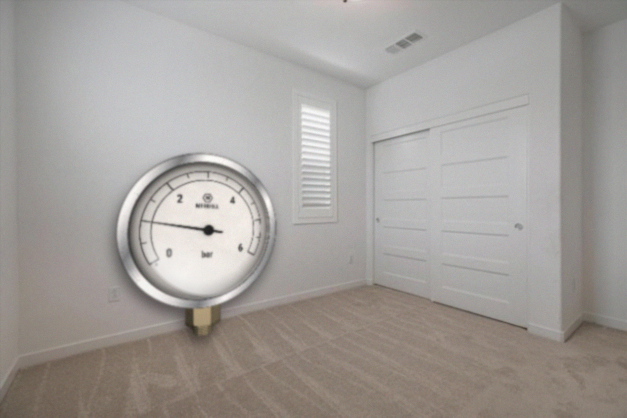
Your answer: **1** bar
